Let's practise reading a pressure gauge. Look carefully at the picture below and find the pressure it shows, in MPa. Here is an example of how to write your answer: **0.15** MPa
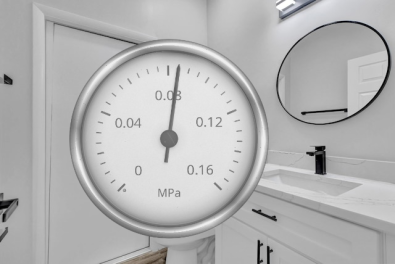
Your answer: **0.085** MPa
